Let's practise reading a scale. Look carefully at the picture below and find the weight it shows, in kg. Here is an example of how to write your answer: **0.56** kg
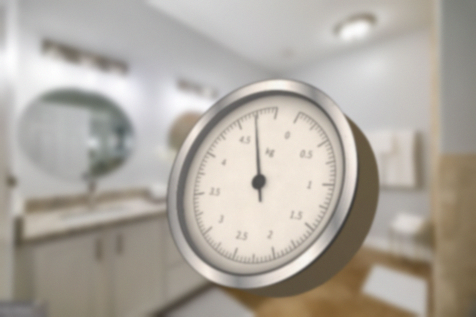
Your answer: **4.75** kg
